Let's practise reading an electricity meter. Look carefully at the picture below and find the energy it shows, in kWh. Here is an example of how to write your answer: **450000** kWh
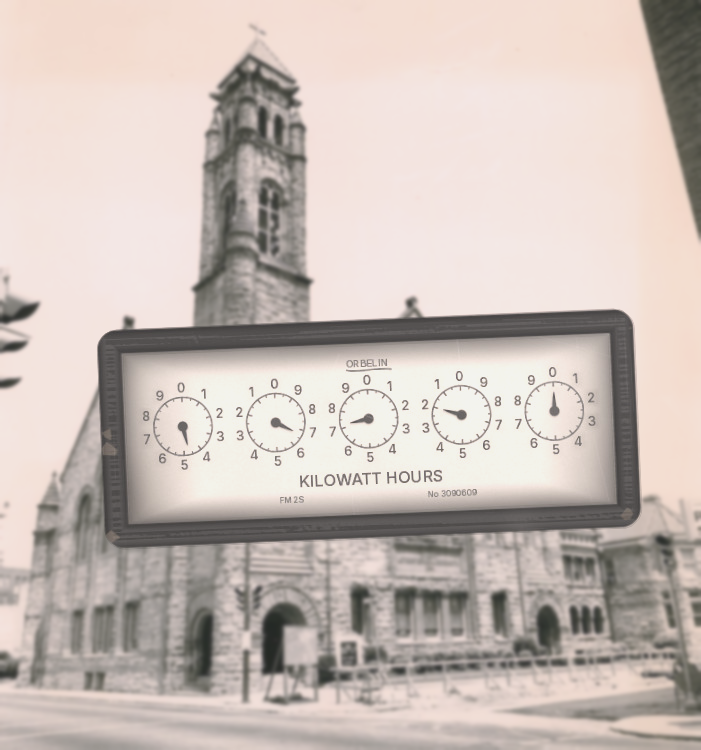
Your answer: **46720** kWh
